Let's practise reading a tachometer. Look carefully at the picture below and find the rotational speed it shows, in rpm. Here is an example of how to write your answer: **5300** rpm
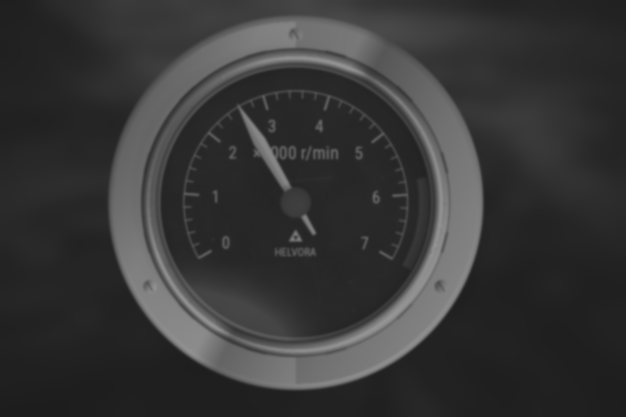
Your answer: **2600** rpm
